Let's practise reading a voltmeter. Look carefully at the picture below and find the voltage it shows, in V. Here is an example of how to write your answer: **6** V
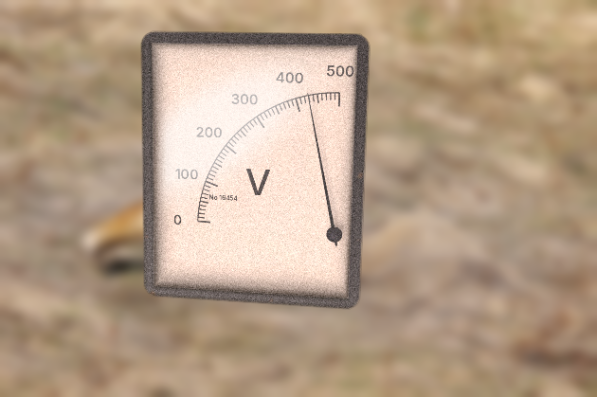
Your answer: **430** V
